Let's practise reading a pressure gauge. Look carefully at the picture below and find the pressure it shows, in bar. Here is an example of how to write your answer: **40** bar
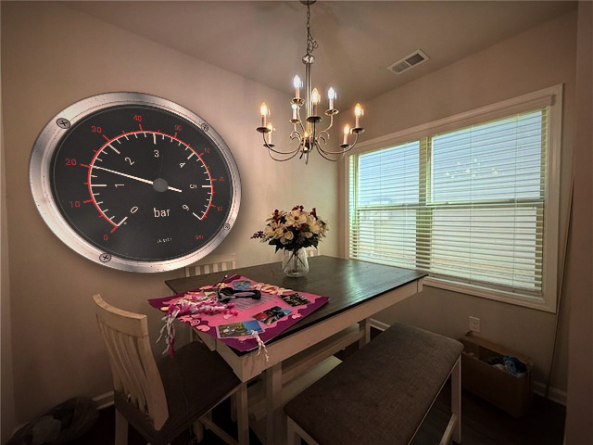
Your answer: **1.4** bar
